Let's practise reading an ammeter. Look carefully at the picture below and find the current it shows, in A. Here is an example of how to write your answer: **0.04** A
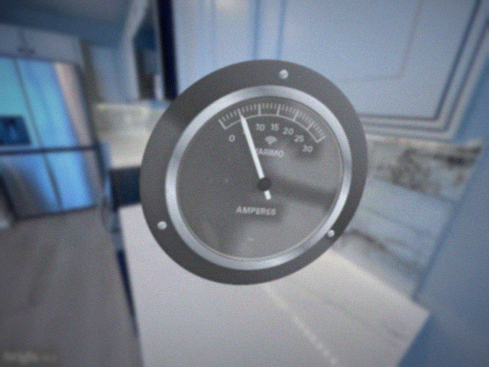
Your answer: **5** A
